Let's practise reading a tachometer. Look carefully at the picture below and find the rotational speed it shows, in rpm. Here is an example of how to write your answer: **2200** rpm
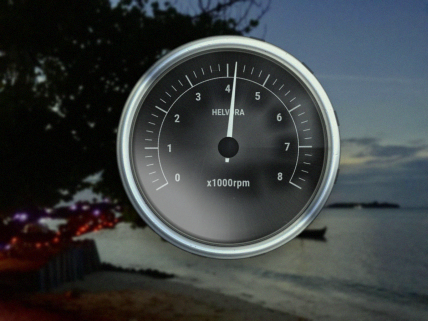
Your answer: **4200** rpm
